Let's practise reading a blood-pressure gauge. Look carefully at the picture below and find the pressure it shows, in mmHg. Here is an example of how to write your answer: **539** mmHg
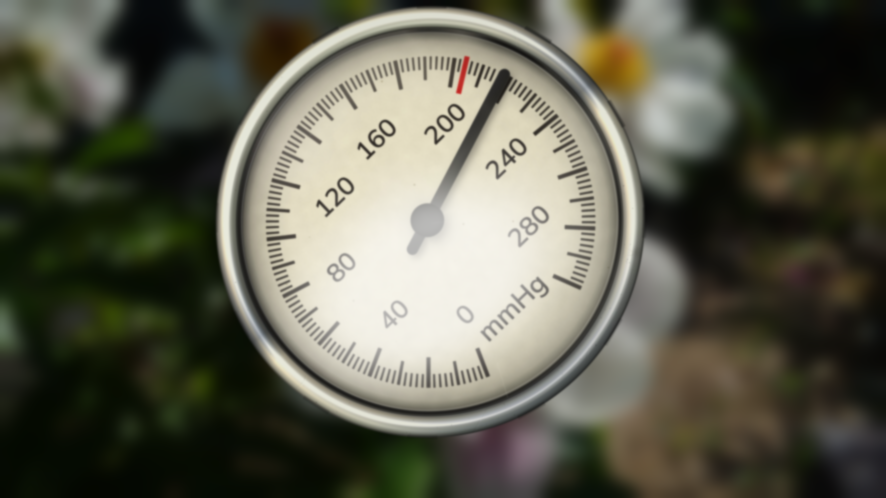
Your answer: **218** mmHg
